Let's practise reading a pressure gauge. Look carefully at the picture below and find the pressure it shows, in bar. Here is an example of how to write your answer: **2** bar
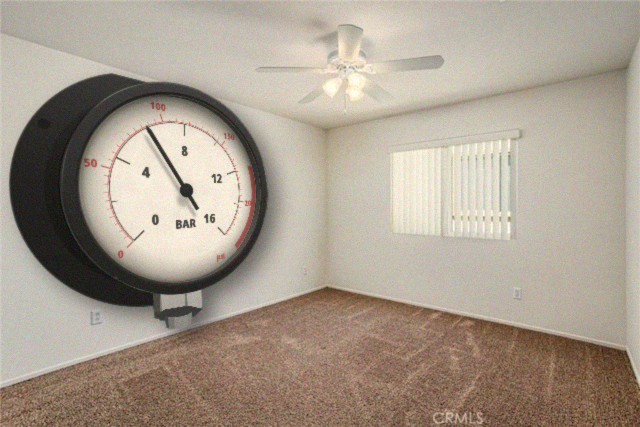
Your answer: **6** bar
